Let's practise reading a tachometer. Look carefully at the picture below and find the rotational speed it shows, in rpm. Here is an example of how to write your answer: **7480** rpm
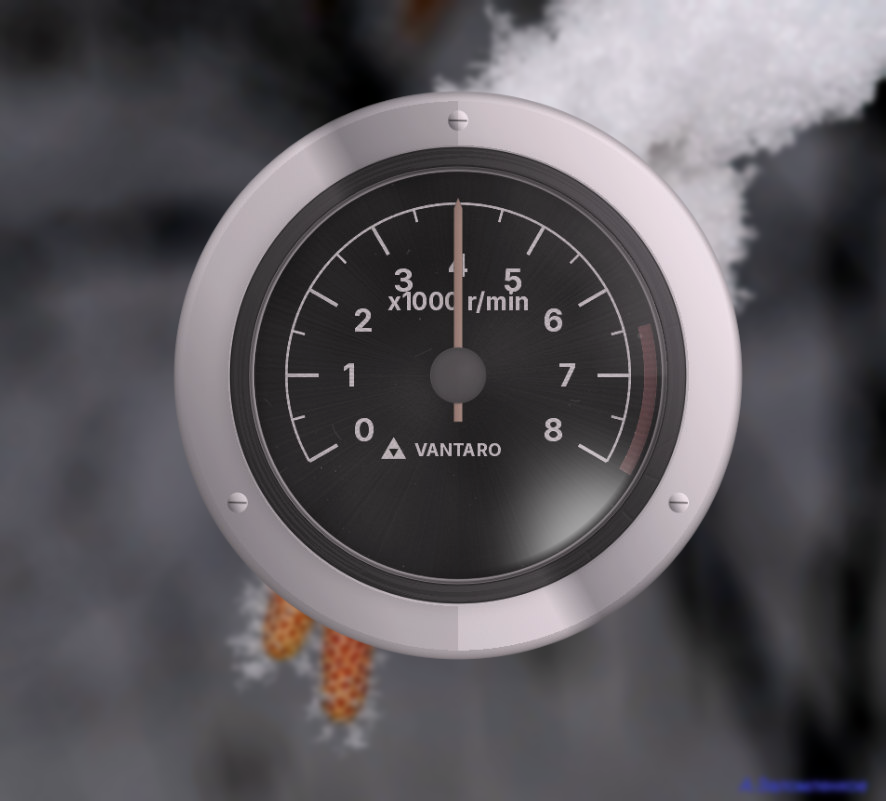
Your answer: **4000** rpm
